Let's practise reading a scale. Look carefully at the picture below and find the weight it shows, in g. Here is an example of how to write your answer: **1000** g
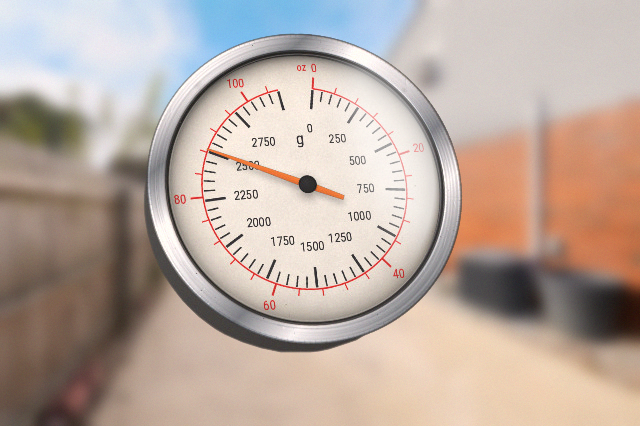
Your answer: **2500** g
